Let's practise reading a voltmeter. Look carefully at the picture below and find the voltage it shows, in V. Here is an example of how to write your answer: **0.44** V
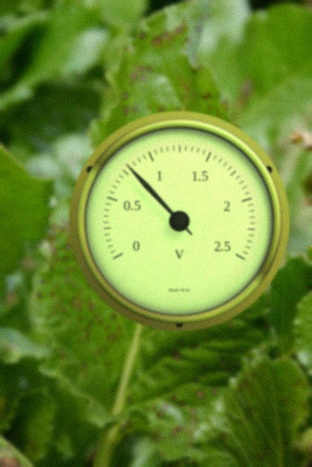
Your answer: **0.8** V
